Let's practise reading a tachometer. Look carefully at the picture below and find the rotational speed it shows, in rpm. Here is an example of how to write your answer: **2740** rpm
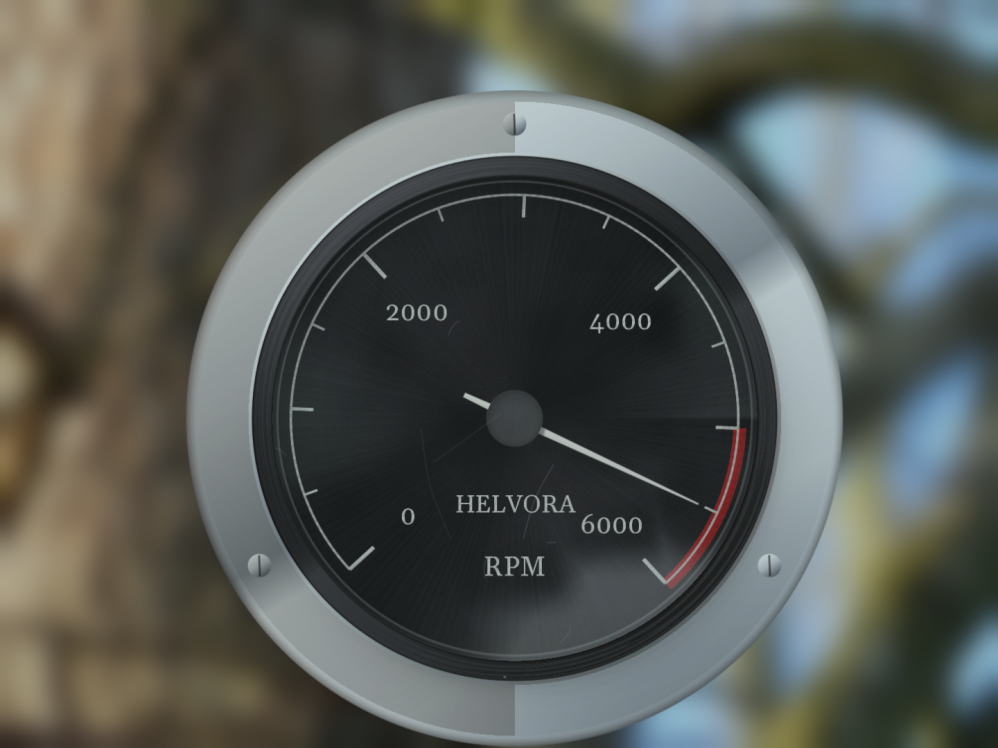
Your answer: **5500** rpm
